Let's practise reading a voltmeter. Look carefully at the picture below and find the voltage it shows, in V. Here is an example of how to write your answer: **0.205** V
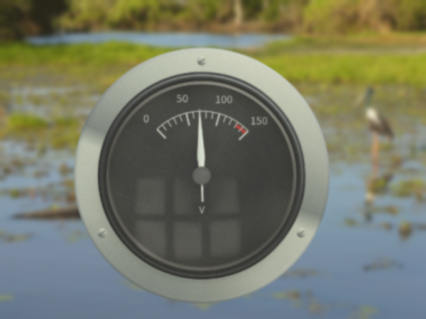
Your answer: **70** V
